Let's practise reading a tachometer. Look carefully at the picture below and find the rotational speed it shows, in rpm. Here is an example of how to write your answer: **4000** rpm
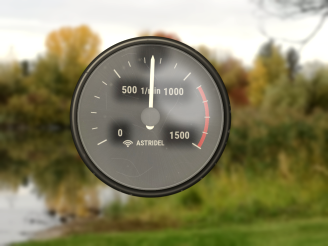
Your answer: **750** rpm
